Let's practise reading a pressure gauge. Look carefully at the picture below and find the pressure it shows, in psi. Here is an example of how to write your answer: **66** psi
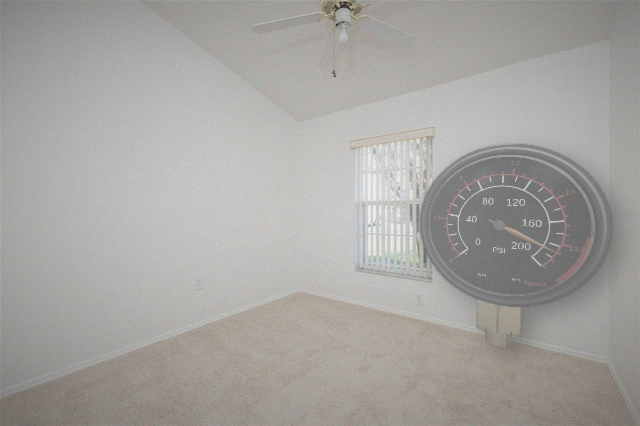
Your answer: **185** psi
